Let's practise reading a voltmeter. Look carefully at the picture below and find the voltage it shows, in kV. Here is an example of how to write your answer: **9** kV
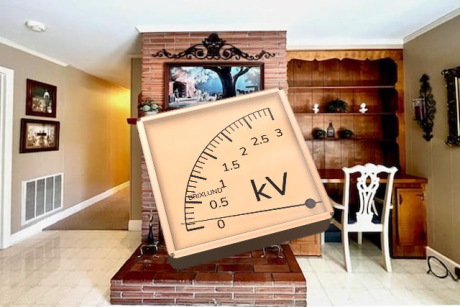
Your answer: **0.1** kV
